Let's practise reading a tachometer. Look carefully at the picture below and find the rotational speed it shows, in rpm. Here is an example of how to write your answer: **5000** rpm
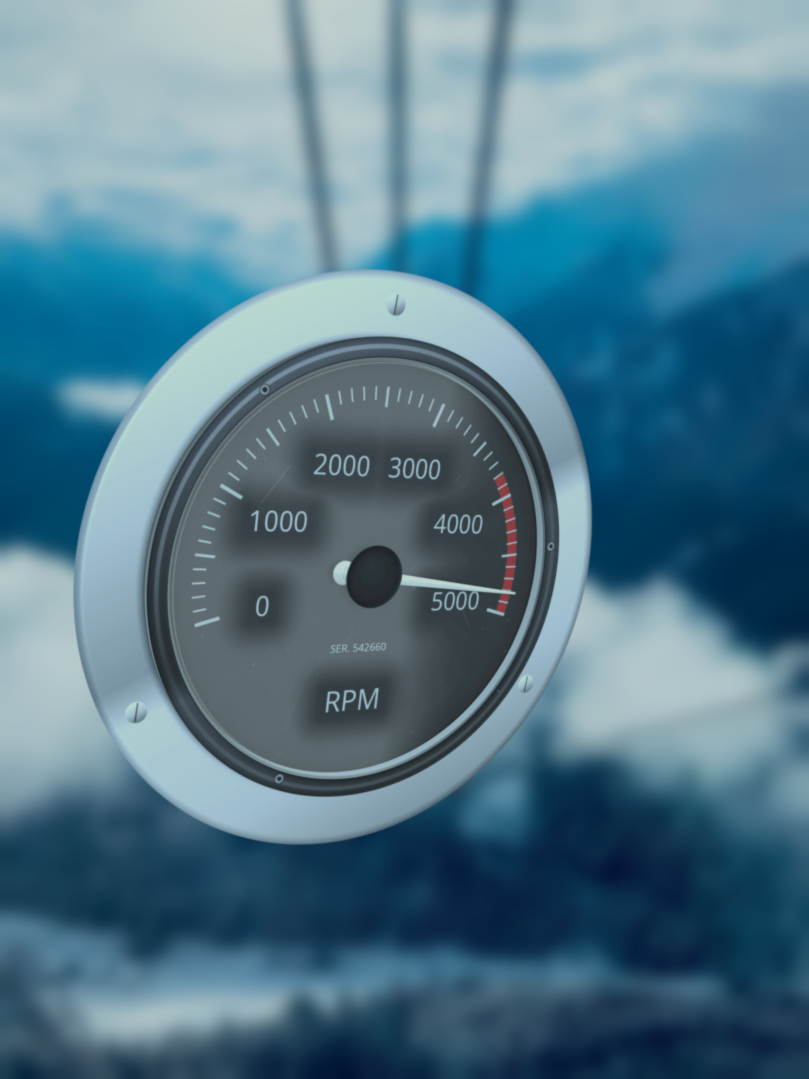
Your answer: **4800** rpm
